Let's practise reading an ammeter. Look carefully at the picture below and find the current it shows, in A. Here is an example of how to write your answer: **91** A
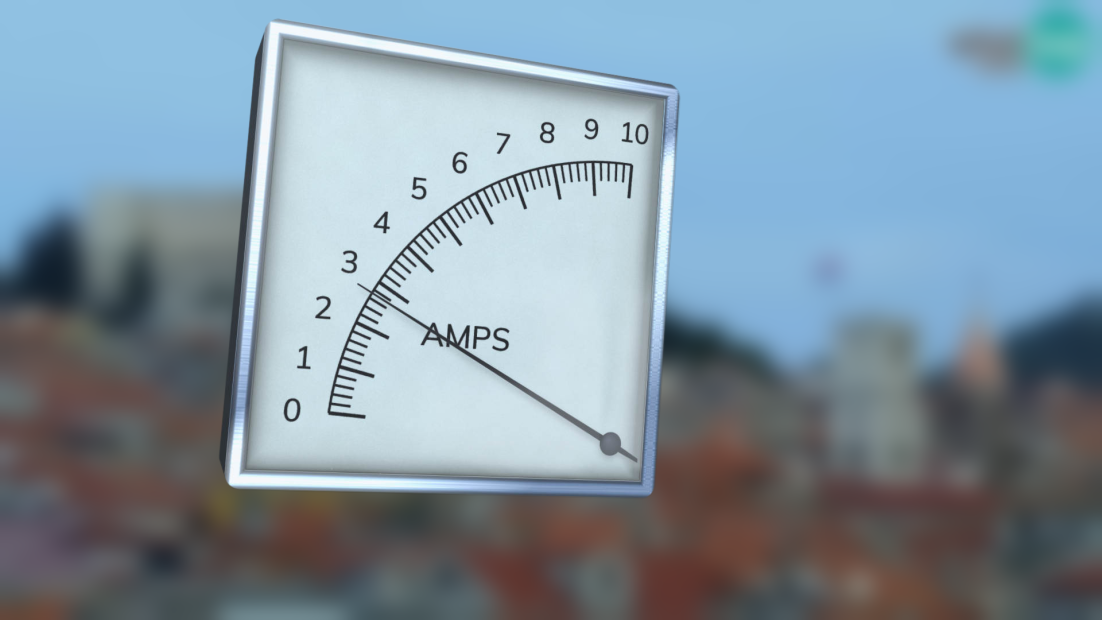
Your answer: **2.7** A
